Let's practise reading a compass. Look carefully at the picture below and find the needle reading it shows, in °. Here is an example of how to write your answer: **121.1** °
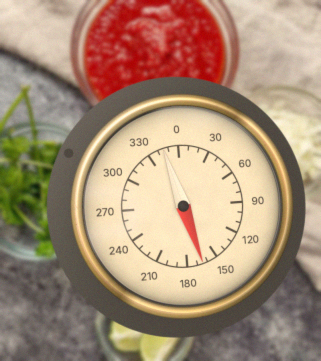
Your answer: **165** °
